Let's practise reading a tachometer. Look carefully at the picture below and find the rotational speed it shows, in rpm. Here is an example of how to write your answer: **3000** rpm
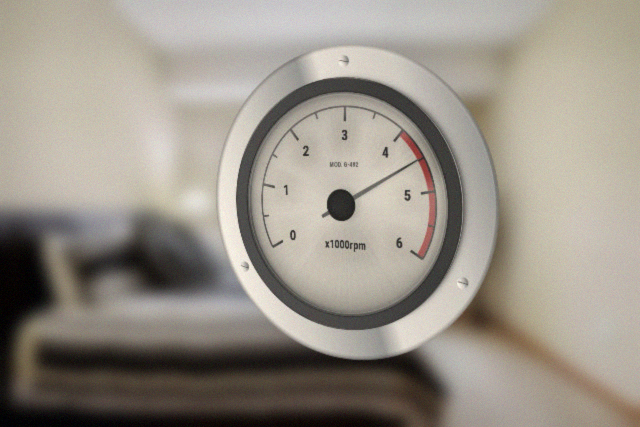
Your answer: **4500** rpm
